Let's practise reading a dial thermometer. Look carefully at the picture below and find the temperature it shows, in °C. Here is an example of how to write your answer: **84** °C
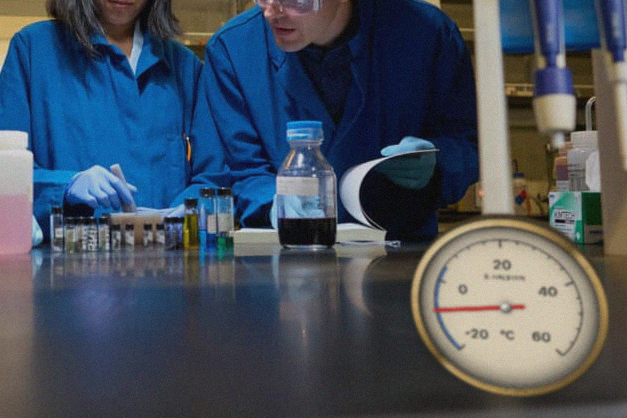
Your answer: **-8** °C
